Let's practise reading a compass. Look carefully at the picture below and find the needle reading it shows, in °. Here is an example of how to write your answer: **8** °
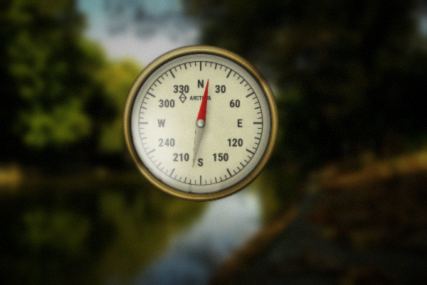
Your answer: **10** °
